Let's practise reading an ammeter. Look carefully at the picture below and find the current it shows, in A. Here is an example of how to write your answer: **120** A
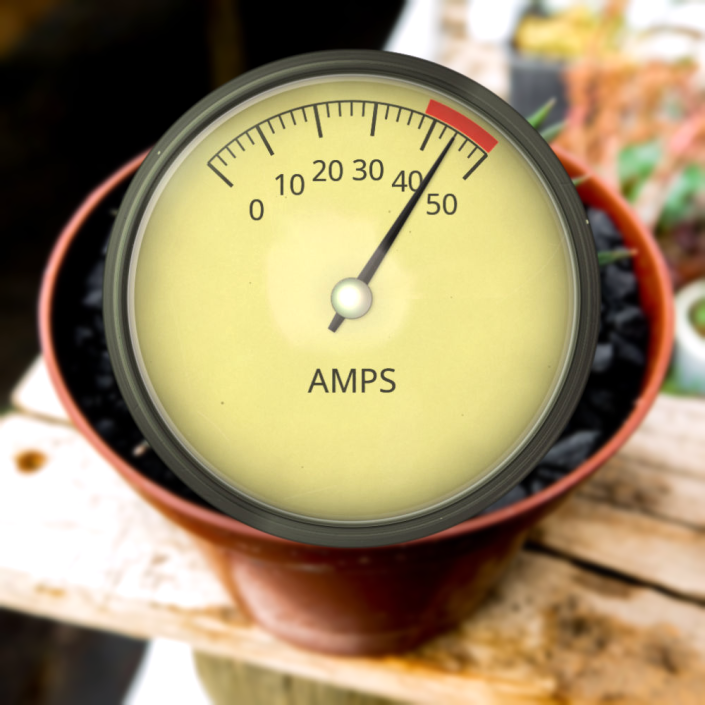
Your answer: **44** A
